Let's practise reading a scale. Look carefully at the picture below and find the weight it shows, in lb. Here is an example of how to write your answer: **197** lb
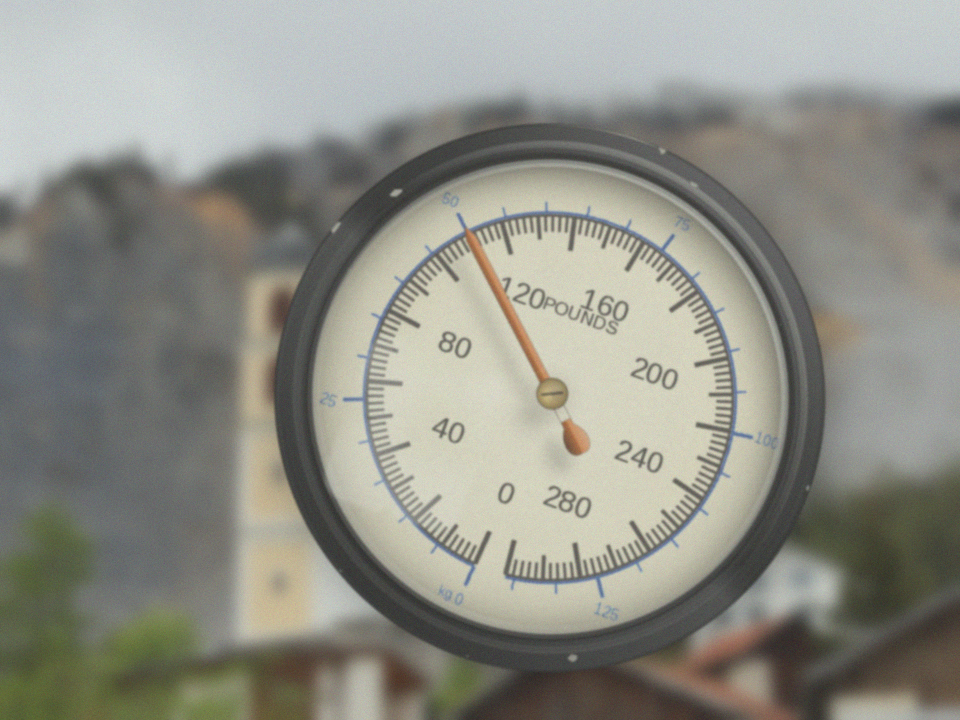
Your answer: **110** lb
